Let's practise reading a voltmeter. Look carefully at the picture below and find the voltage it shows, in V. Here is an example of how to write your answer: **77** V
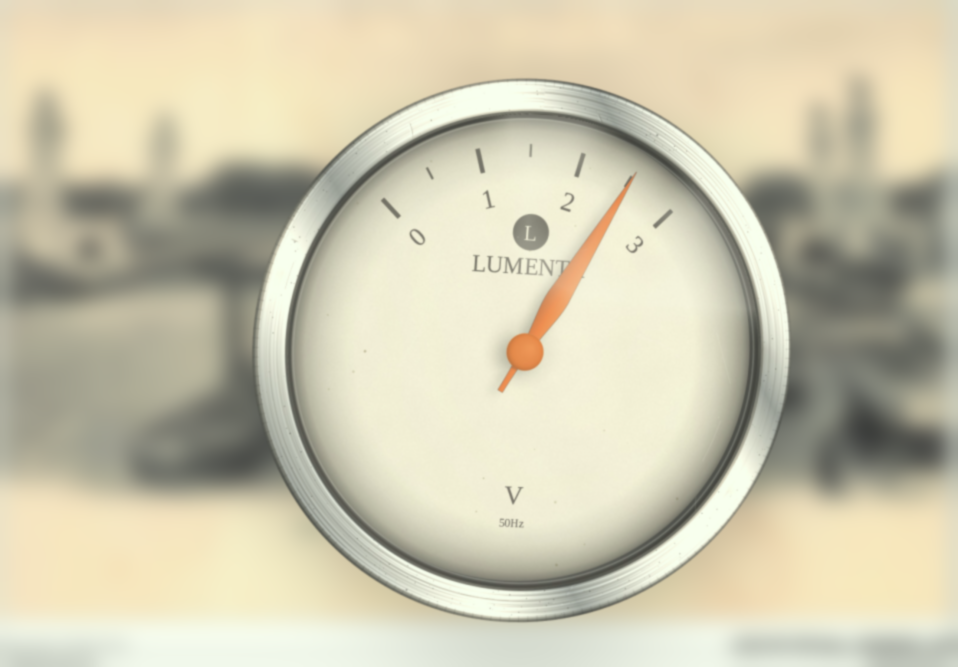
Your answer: **2.5** V
